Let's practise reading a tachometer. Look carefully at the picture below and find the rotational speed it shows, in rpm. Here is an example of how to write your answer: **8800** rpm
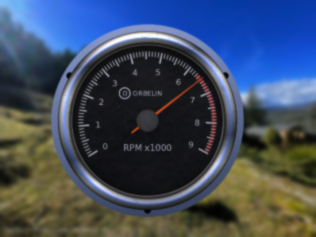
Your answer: **6500** rpm
